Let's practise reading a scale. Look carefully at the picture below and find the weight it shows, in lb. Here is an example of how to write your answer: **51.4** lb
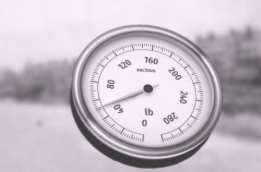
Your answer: **50** lb
